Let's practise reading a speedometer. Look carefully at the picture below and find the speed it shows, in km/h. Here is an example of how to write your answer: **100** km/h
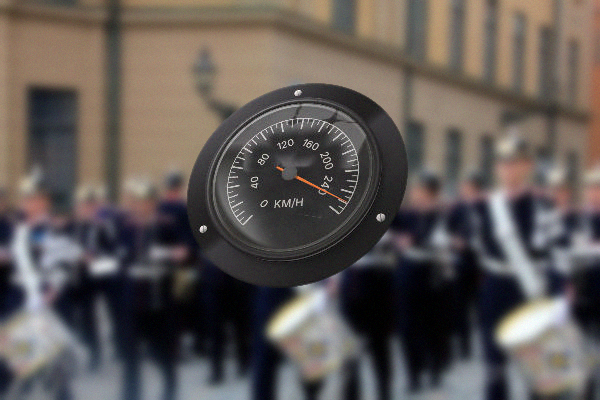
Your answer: **250** km/h
